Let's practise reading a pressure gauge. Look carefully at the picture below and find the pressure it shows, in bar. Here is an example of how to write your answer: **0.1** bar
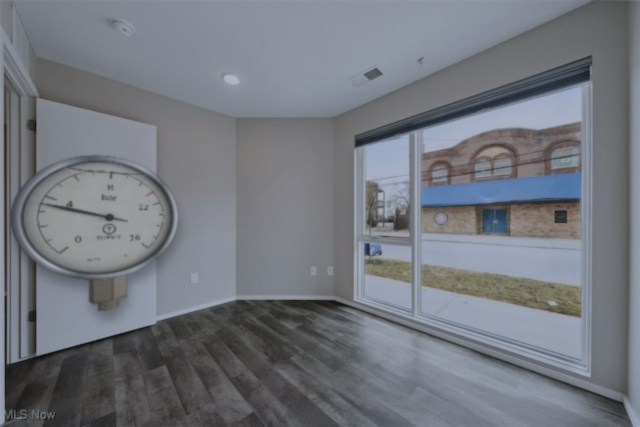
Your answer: **3.5** bar
